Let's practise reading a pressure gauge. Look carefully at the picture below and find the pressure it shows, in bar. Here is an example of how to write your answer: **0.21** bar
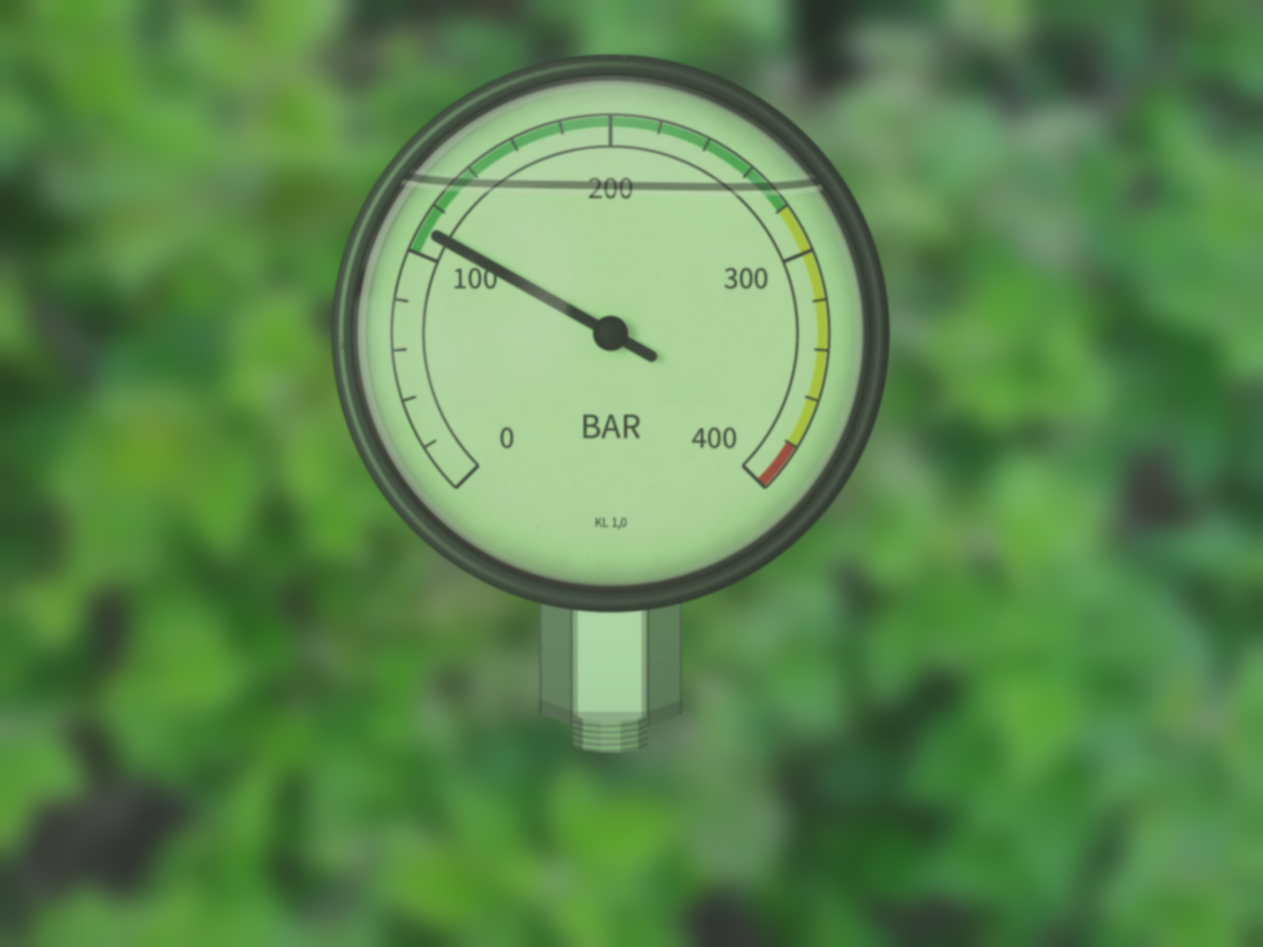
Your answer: **110** bar
